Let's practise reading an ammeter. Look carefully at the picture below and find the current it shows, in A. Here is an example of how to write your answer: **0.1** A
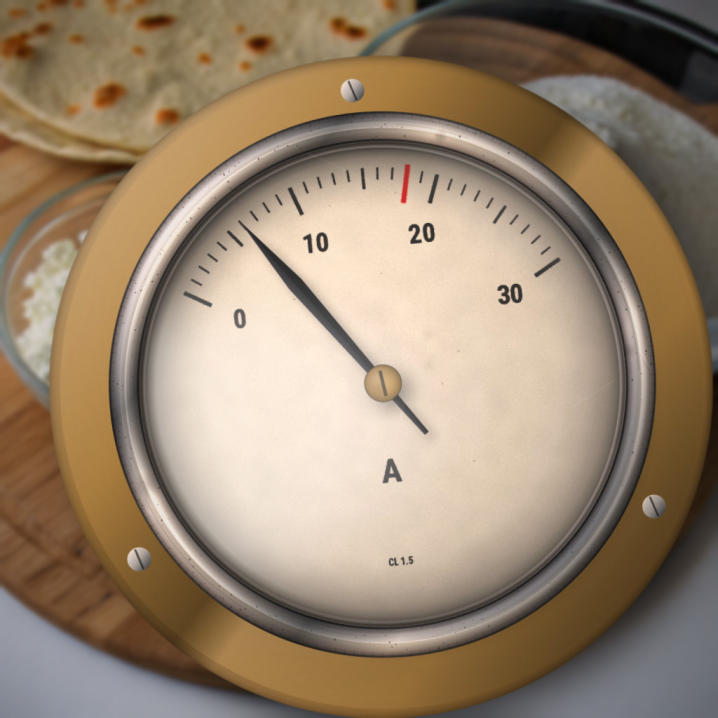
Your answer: **6** A
